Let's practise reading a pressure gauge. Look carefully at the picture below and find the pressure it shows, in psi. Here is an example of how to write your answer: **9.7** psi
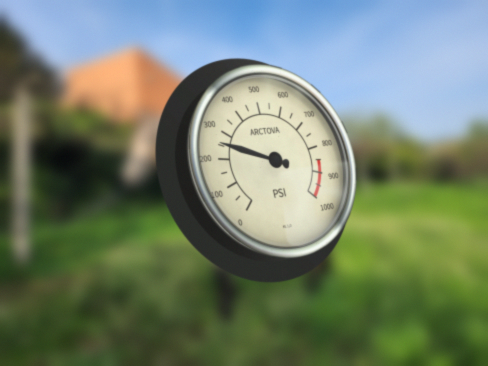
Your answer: **250** psi
